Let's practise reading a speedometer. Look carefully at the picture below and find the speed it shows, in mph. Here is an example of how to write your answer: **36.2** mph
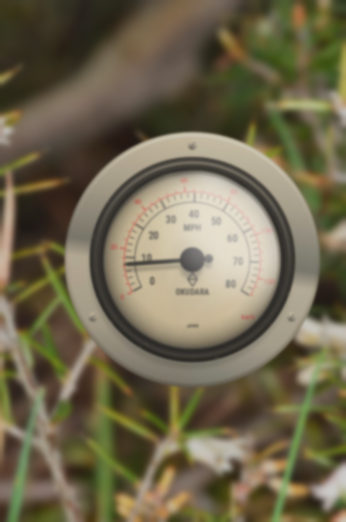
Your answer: **8** mph
